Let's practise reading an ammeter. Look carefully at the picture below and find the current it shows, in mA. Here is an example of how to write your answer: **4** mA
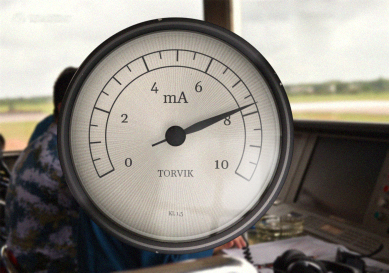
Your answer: **7.75** mA
